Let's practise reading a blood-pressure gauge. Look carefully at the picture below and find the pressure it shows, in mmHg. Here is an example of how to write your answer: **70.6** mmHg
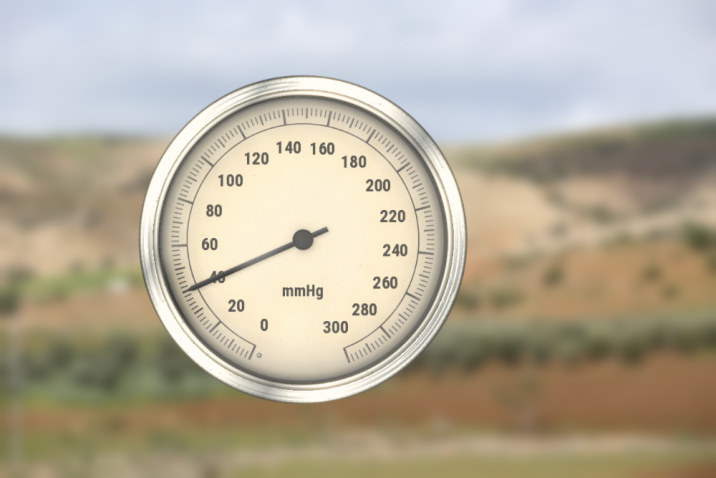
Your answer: **40** mmHg
